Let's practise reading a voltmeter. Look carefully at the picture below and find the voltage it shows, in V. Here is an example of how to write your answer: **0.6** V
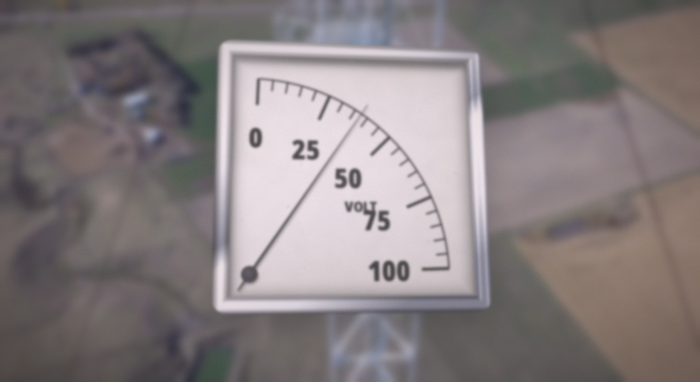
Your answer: **37.5** V
